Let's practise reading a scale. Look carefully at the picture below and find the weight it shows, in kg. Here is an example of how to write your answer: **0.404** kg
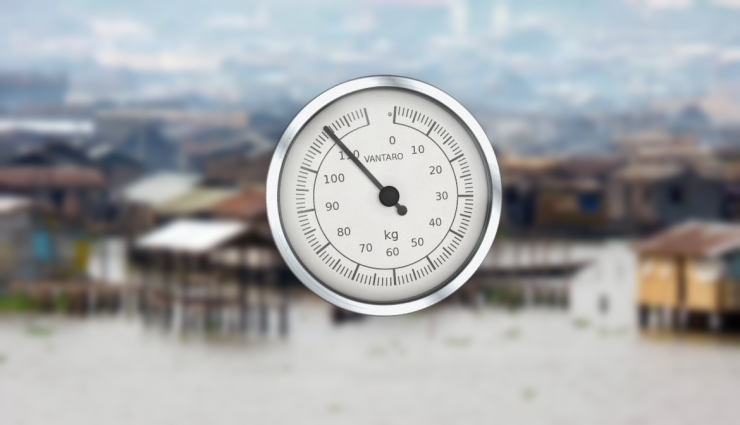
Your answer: **110** kg
